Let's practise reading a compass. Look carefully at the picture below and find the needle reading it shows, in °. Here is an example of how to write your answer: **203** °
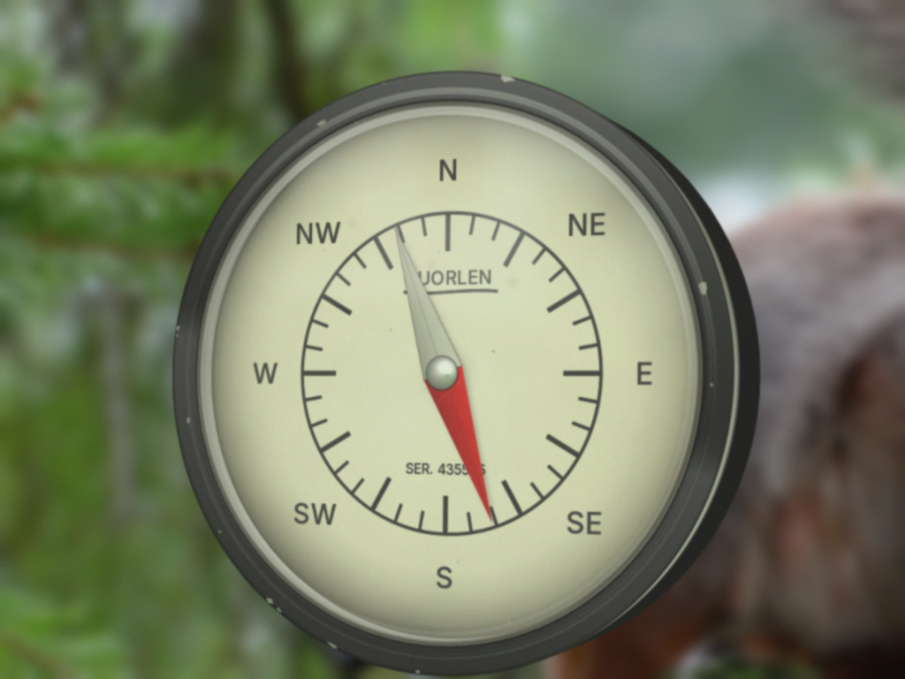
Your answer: **160** °
